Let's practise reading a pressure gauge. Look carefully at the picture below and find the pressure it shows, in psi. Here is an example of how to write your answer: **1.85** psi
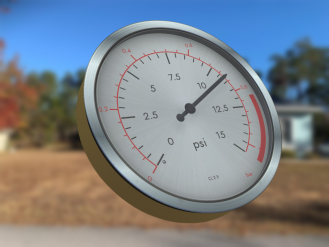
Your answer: **10.75** psi
